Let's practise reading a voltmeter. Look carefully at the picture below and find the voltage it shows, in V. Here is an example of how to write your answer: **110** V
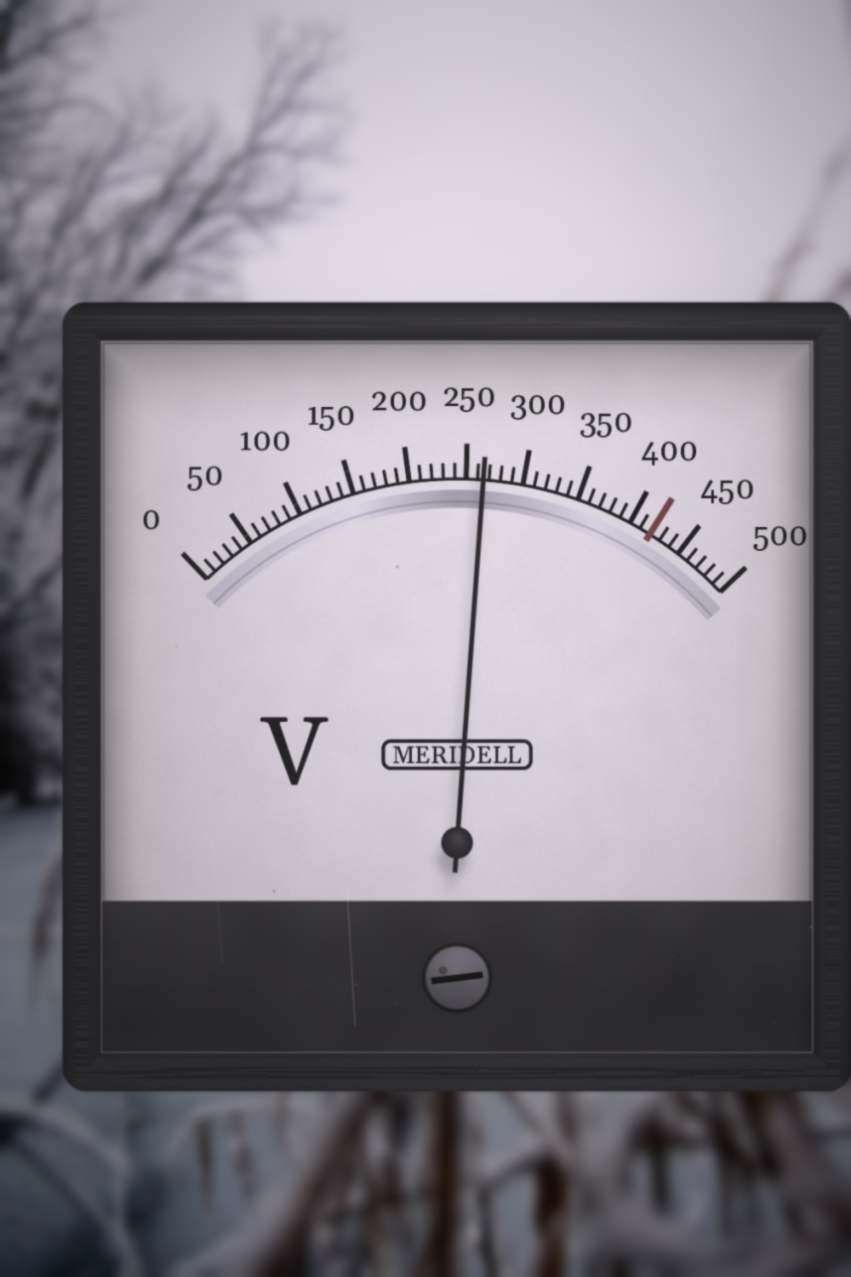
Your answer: **265** V
